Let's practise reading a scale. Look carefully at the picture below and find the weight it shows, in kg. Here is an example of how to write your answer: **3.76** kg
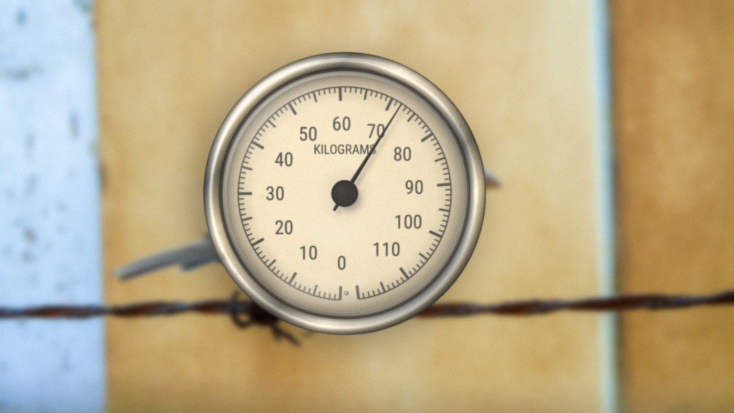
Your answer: **72** kg
